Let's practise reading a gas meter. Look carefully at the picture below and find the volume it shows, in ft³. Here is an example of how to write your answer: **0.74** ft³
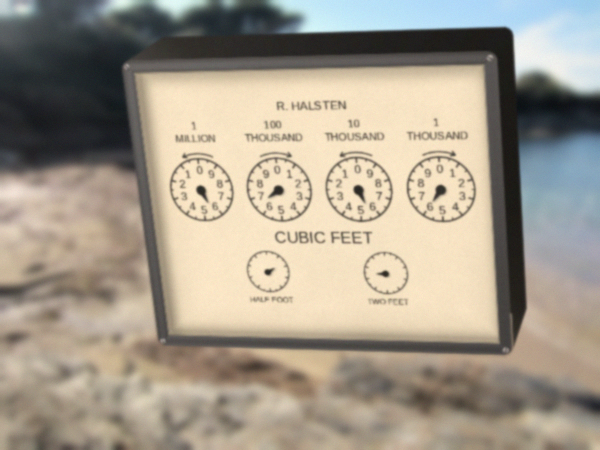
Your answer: **565600** ft³
